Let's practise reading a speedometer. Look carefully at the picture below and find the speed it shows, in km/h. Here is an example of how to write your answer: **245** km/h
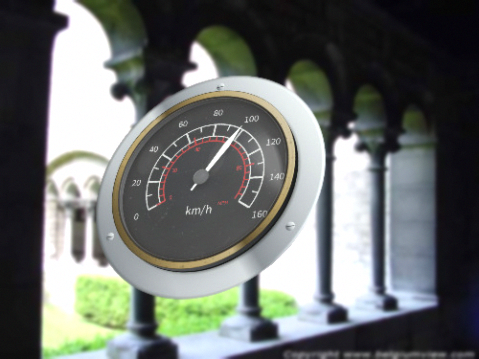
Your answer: **100** km/h
